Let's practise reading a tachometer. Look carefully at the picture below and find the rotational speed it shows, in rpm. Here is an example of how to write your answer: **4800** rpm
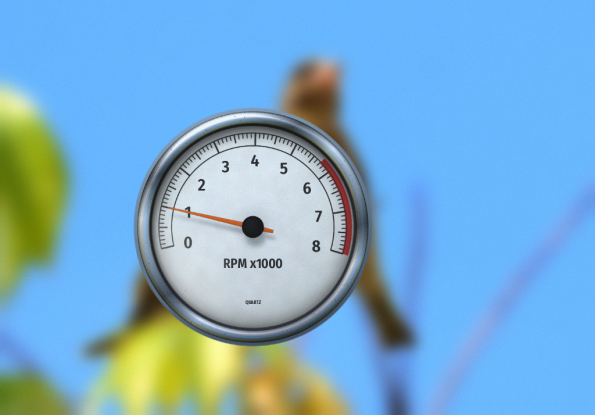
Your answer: **1000** rpm
